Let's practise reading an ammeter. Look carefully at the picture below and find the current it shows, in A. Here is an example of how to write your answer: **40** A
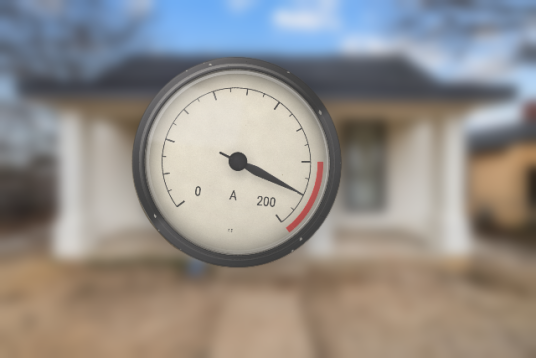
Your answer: **180** A
